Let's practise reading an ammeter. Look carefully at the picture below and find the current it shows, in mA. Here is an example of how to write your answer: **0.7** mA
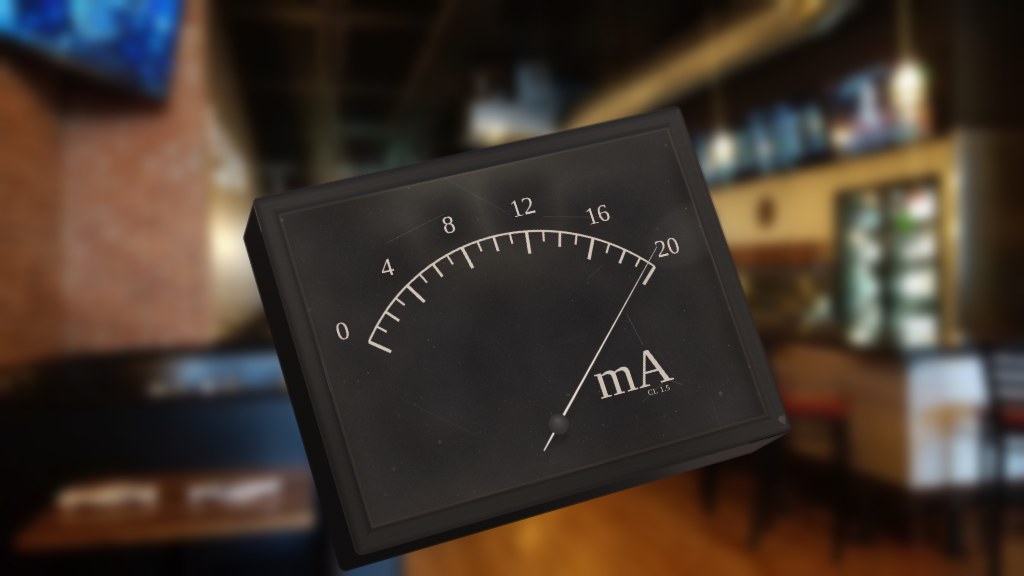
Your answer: **19.5** mA
